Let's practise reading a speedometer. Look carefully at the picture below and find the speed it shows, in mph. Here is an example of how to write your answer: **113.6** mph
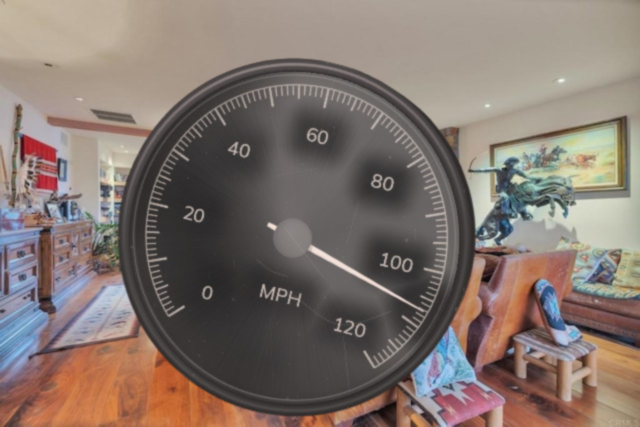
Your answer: **107** mph
